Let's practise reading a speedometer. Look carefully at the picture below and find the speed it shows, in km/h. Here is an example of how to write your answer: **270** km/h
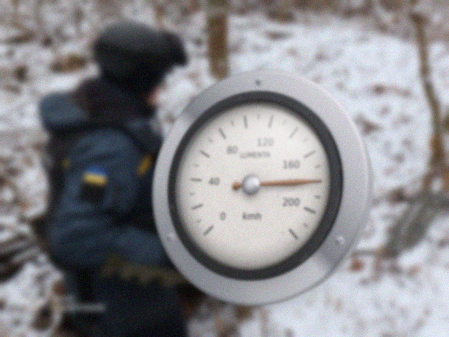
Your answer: **180** km/h
